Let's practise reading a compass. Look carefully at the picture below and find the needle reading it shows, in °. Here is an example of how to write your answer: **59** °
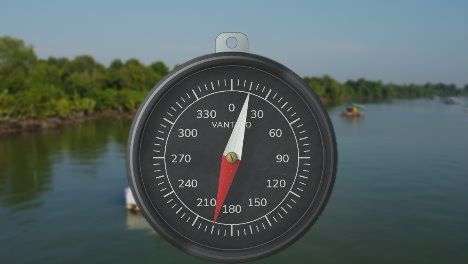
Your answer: **195** °
